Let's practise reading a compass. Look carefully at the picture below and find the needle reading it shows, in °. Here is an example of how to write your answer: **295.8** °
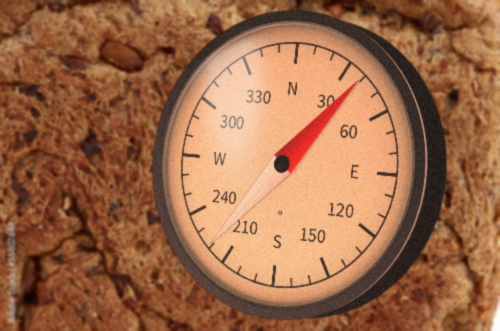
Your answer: **40** °
